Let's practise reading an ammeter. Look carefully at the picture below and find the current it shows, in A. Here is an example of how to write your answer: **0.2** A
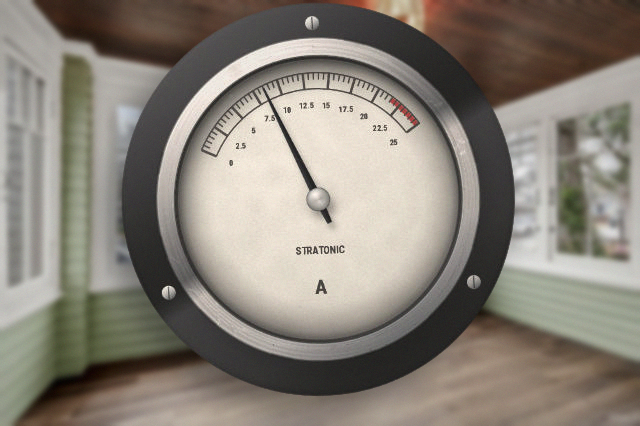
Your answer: **8.5** A
